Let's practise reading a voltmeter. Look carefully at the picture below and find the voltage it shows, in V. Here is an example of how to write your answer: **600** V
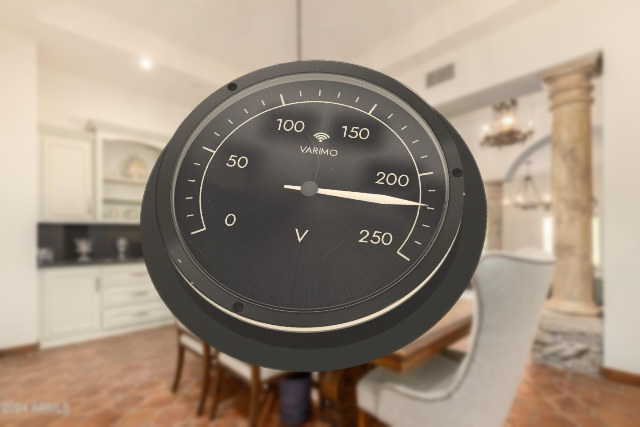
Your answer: **220** V
